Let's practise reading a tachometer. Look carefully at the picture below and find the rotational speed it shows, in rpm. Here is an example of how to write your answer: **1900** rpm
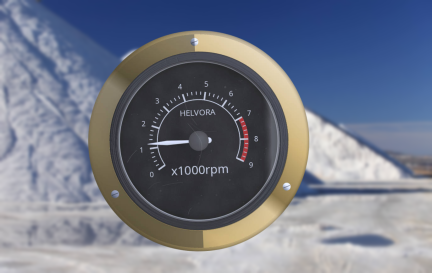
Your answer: **1200** rpm
